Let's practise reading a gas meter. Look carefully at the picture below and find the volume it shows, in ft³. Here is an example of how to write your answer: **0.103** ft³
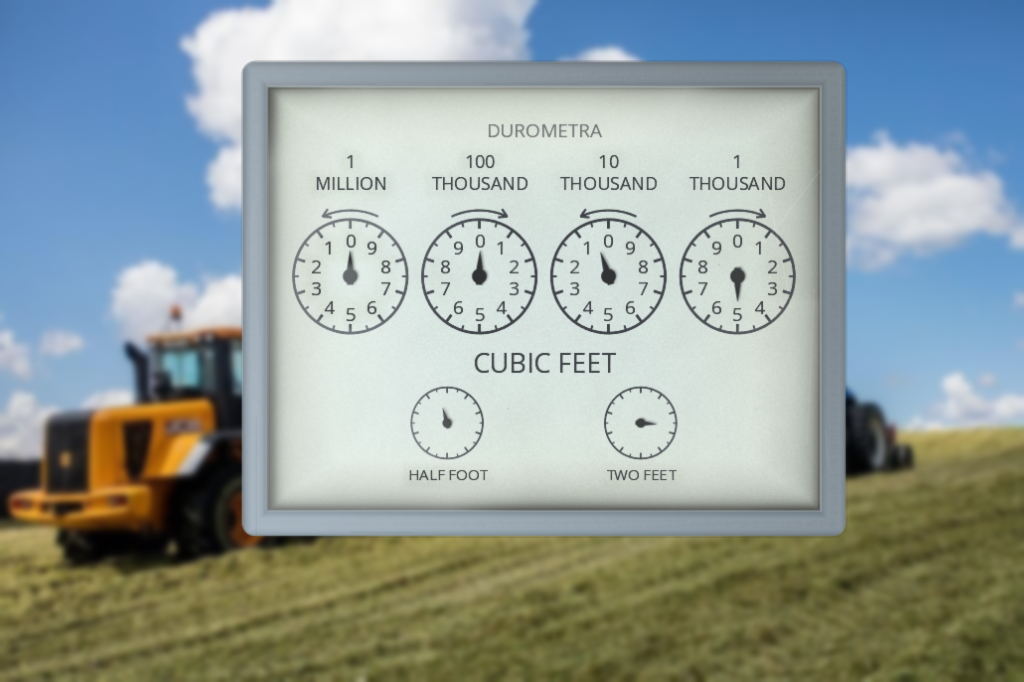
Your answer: **500** ft³
